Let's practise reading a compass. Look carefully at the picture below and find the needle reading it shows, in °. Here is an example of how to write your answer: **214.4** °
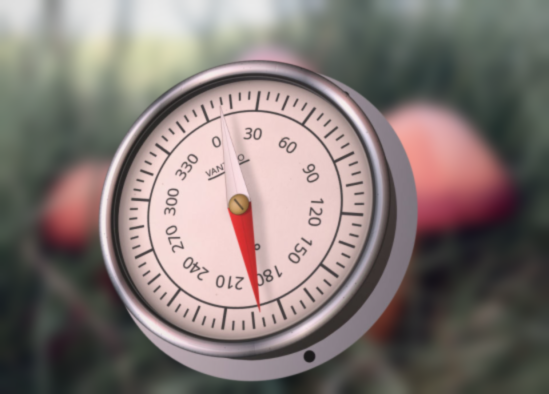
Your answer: **190** °
